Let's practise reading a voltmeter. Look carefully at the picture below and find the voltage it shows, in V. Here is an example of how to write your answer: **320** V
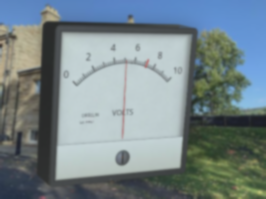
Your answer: **5** V
